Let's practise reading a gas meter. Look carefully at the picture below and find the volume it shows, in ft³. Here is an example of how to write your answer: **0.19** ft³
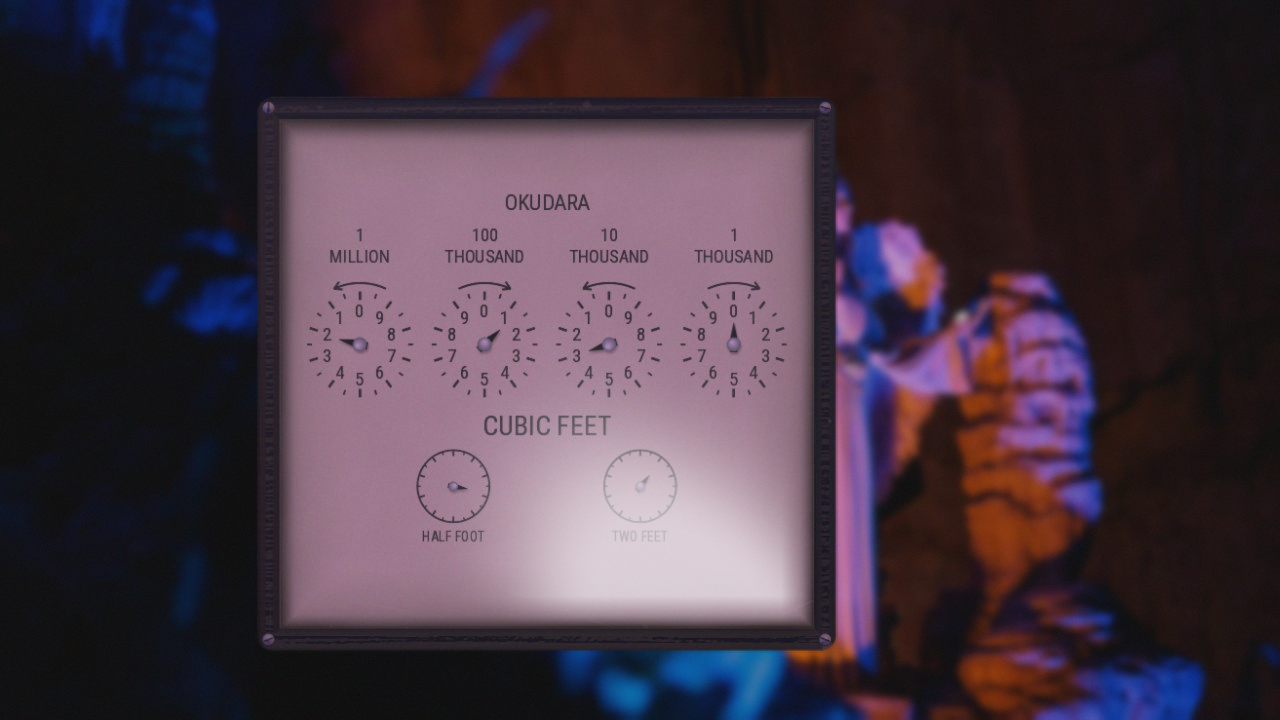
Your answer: **213000** ft³
